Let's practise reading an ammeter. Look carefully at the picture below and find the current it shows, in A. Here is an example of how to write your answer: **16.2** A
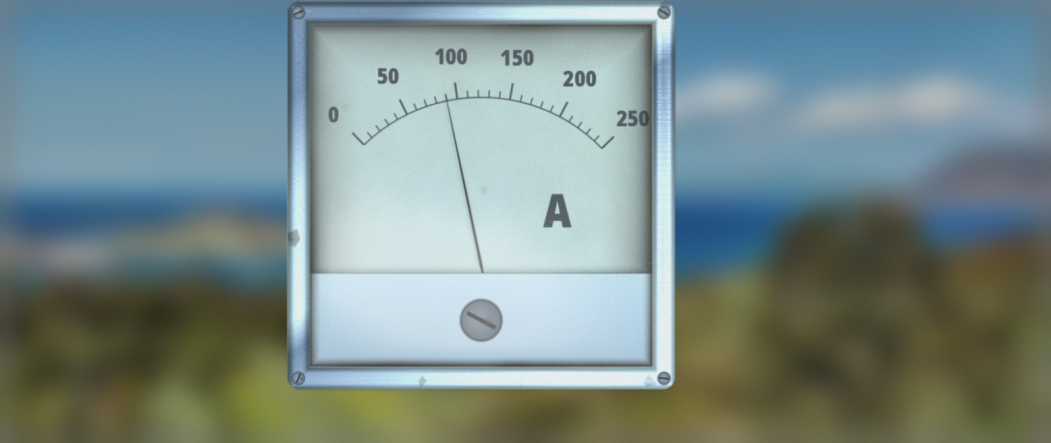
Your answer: **90** A
